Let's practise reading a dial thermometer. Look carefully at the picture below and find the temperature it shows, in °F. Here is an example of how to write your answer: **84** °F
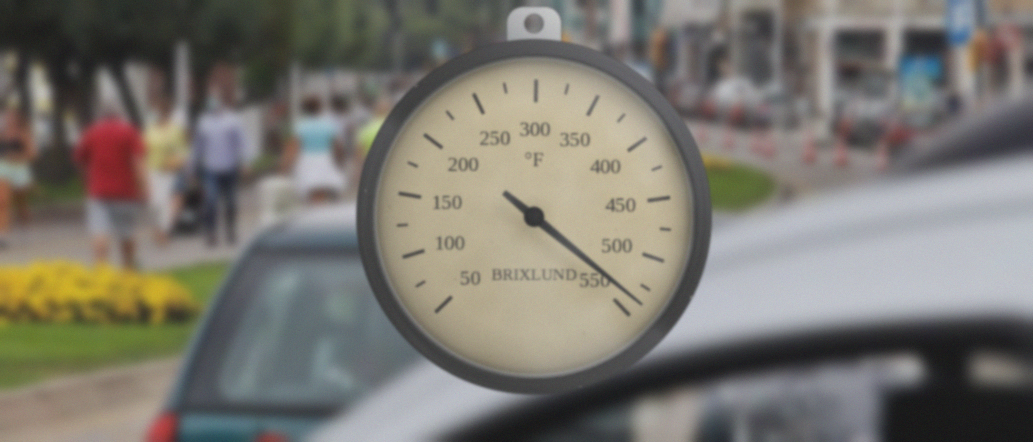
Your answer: **537.5** °F
